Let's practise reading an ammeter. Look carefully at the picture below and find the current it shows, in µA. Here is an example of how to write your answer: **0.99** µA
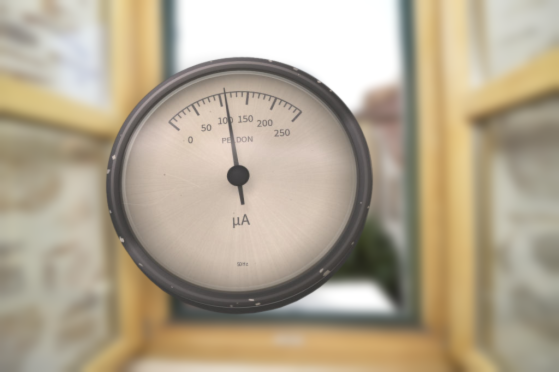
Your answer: **110** µA
